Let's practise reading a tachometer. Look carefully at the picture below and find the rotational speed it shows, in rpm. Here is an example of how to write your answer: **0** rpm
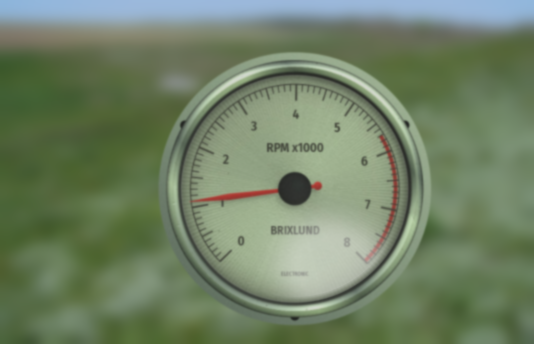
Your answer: **1100** rpm
